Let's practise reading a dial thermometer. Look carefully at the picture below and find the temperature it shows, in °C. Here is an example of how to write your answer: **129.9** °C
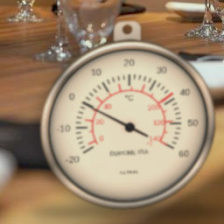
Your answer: **0** °C
